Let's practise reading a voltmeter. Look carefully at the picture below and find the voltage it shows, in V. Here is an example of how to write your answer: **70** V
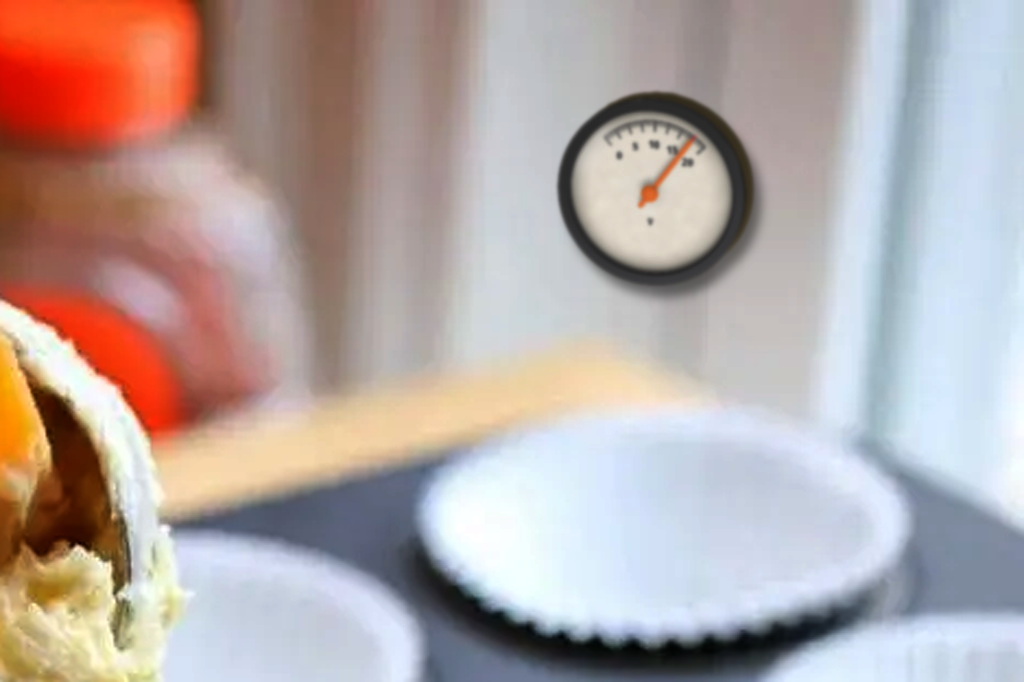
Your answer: **17.5** V
